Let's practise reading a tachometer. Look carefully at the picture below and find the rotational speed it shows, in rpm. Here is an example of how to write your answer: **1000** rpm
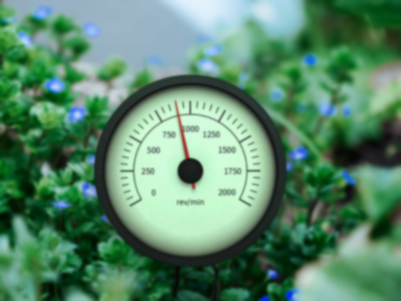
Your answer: **900** rpm
